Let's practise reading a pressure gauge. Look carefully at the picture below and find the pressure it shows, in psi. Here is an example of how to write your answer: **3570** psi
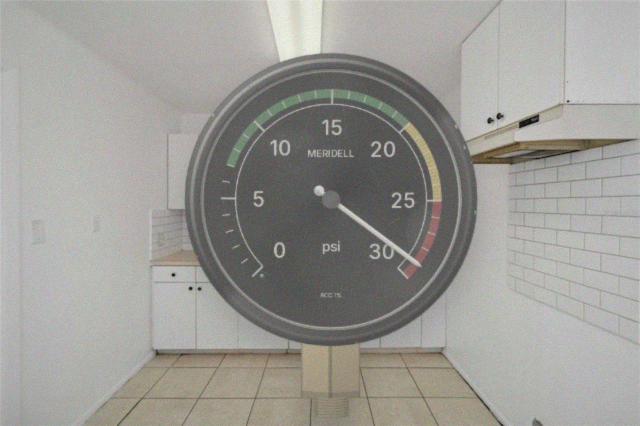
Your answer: **29** psi
